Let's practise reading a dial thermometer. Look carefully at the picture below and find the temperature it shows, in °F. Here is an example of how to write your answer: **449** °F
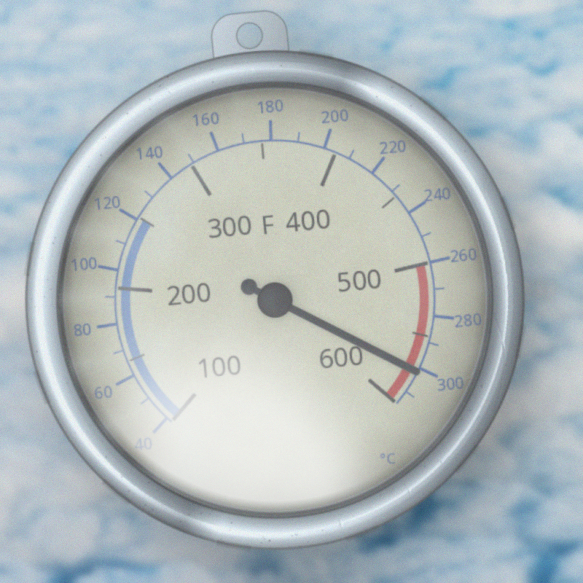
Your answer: **575** °F
